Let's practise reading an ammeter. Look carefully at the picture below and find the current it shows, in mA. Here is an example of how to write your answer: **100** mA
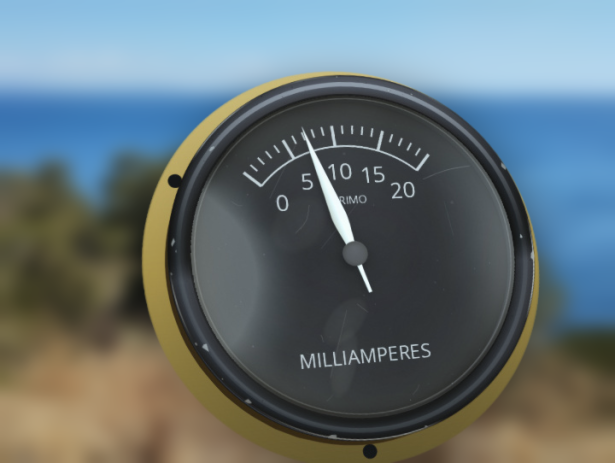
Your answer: **7** mA
